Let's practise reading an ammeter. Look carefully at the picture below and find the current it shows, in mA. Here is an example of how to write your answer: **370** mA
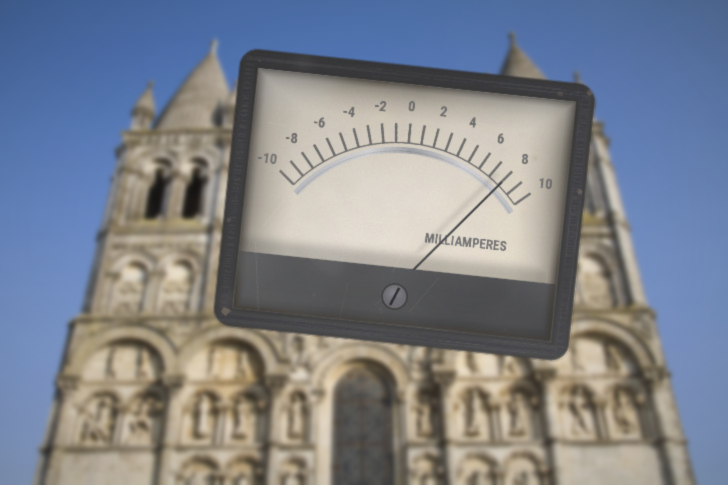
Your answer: **8** mA
